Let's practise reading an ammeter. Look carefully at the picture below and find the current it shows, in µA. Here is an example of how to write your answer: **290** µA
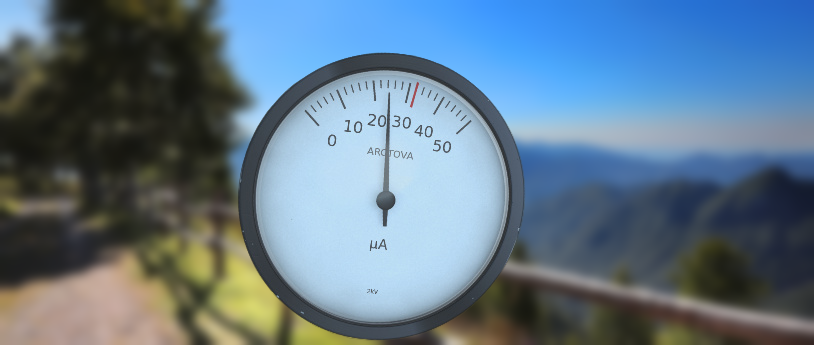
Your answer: **24** µA
